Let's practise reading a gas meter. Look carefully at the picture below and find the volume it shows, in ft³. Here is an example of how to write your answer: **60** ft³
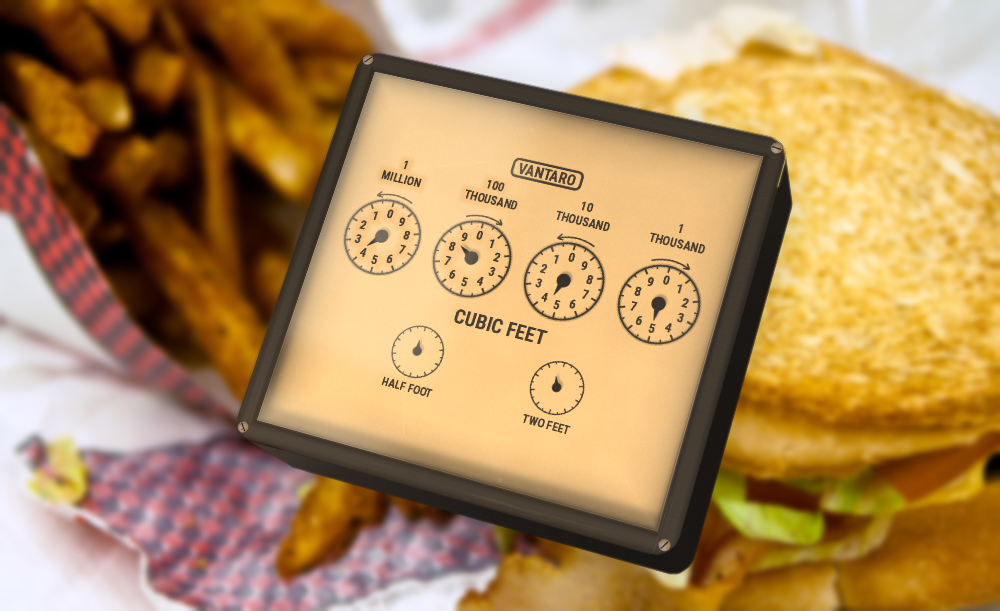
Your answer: **384500** ft³
